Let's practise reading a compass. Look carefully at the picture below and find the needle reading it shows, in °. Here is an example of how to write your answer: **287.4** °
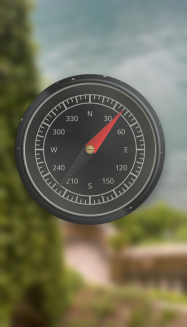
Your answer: **40** °
